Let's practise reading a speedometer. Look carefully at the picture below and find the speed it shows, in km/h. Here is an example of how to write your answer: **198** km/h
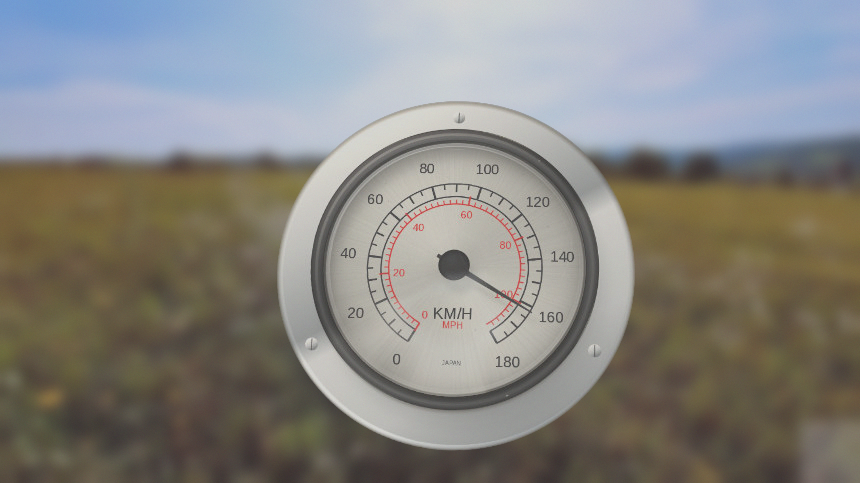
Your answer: **162.5** km/h
